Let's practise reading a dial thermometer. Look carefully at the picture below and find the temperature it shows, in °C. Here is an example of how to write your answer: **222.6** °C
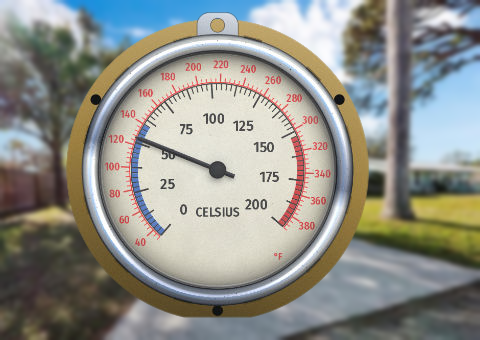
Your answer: **52.5** °C
